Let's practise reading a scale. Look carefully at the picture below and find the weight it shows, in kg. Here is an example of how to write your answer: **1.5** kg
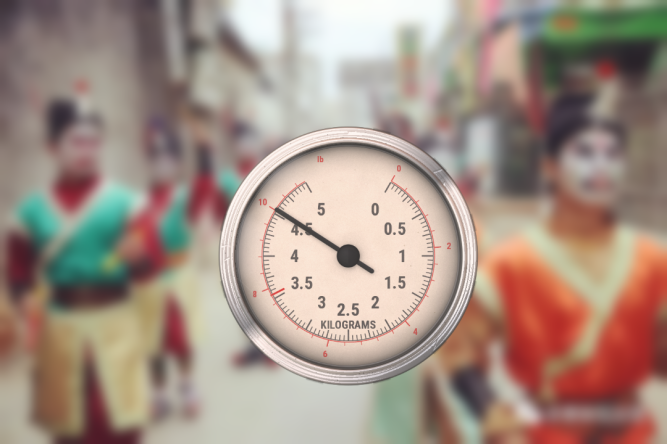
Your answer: **4.55** kg
